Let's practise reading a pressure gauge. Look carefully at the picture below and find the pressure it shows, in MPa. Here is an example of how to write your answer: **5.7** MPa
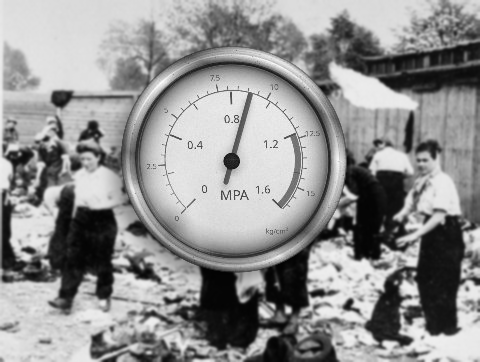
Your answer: **0.9** MPa
